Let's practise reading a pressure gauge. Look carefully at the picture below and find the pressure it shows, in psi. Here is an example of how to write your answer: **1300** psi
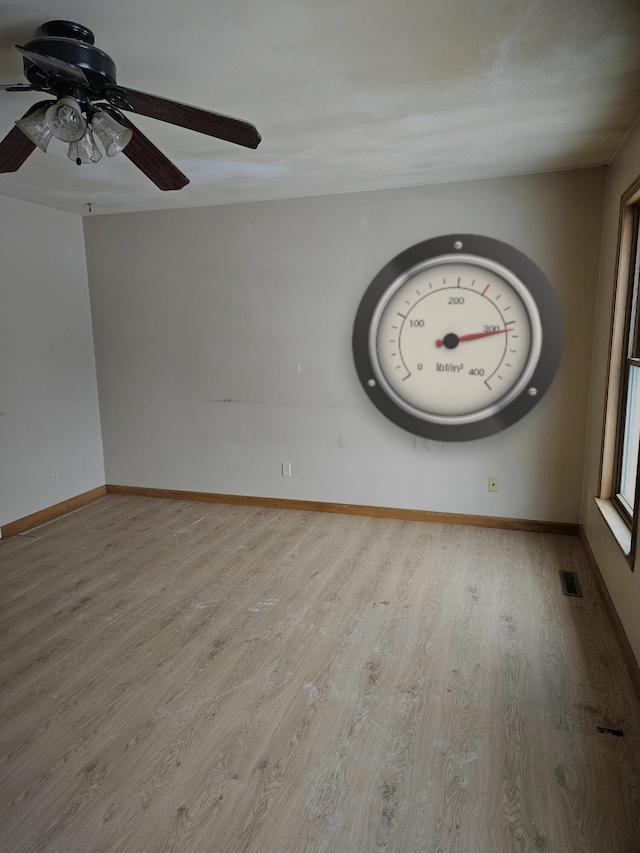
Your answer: **310** psi
